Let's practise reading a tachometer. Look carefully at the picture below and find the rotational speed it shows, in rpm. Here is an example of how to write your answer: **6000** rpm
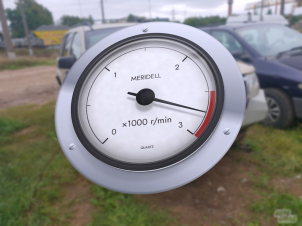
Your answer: **2750** rpm
